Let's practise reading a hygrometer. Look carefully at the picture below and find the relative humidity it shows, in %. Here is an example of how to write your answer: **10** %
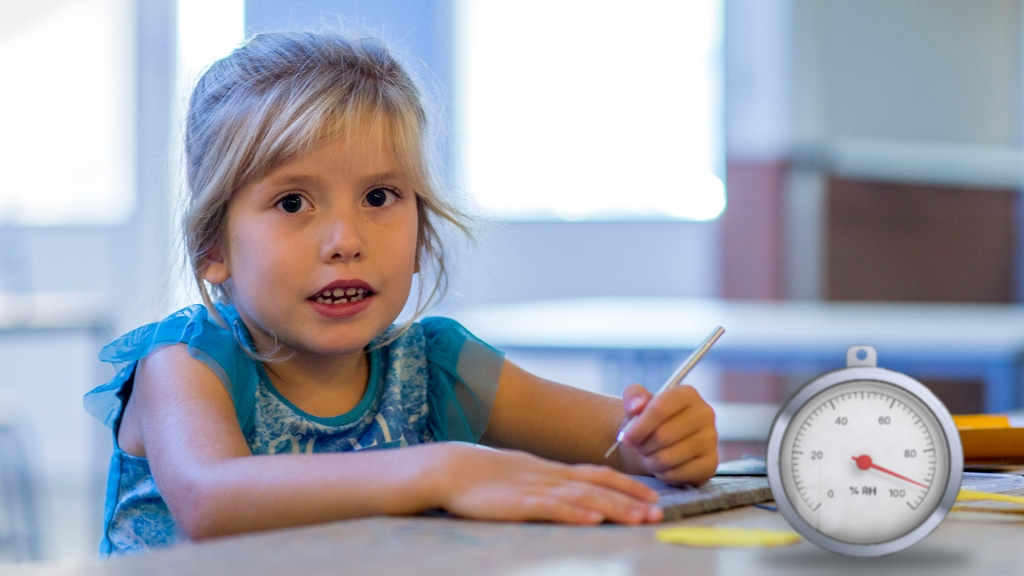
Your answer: **92** %
